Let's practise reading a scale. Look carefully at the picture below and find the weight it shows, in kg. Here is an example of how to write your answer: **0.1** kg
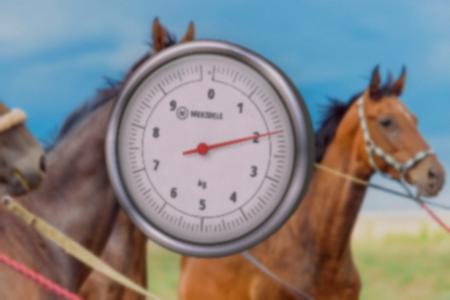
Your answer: **2** kg
